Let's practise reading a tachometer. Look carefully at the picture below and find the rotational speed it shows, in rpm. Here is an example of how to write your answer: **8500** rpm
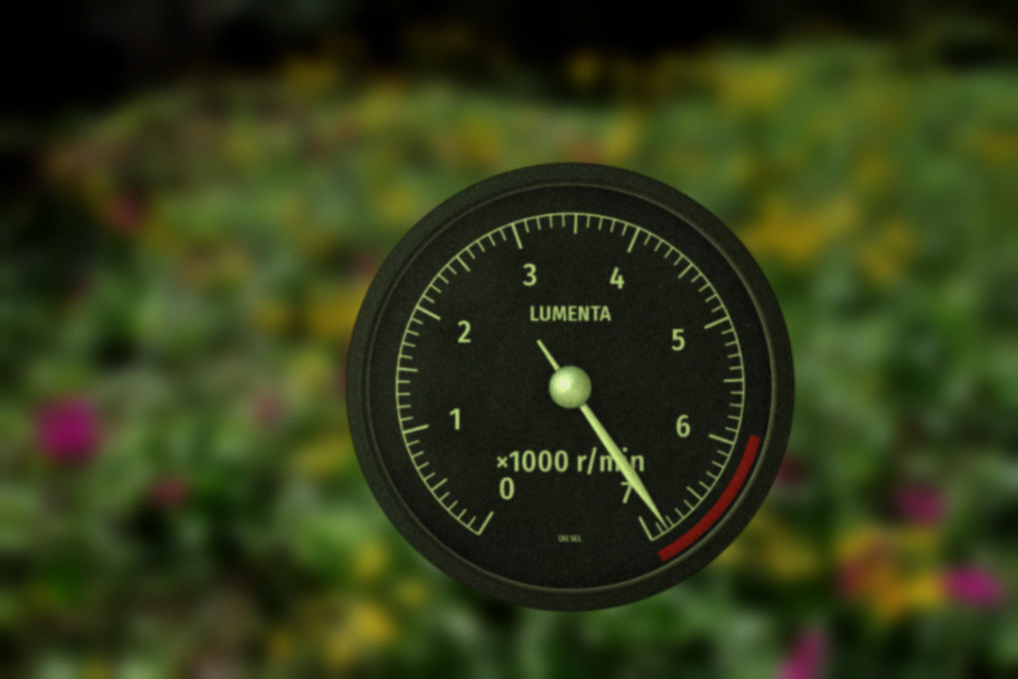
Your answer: **6850** rpm
